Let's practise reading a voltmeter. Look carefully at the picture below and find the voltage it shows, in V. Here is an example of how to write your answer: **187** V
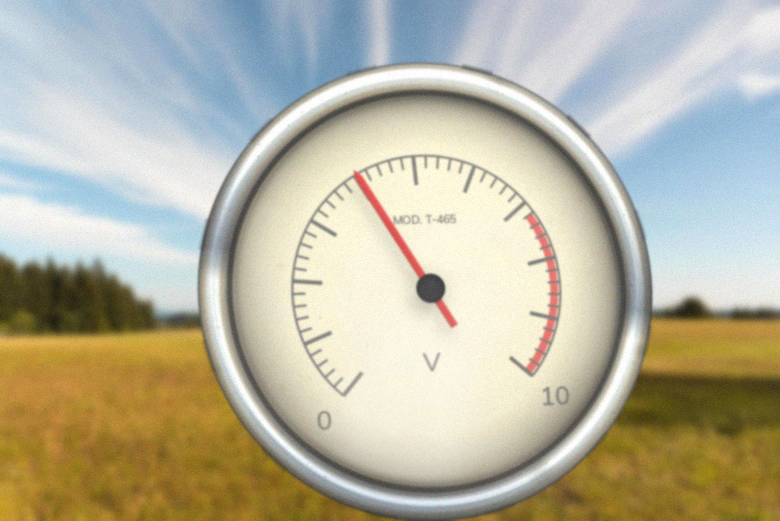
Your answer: **4** V
